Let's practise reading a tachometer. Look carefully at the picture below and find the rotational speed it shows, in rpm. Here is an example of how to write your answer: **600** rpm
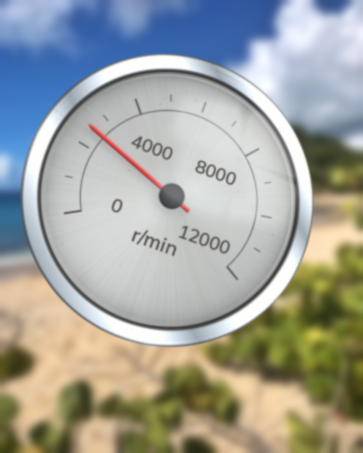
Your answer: **2500** rpm
